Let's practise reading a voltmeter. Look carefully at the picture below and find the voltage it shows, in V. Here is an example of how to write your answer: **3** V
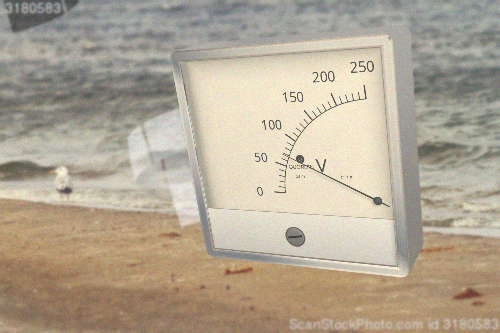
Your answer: **70** V
